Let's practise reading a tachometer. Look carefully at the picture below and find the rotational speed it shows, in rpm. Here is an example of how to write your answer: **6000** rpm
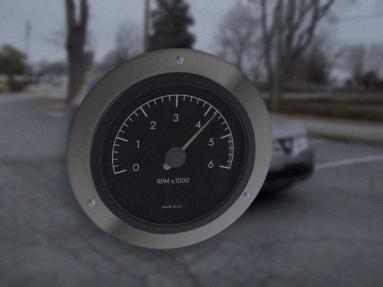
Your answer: **4200** rpm
